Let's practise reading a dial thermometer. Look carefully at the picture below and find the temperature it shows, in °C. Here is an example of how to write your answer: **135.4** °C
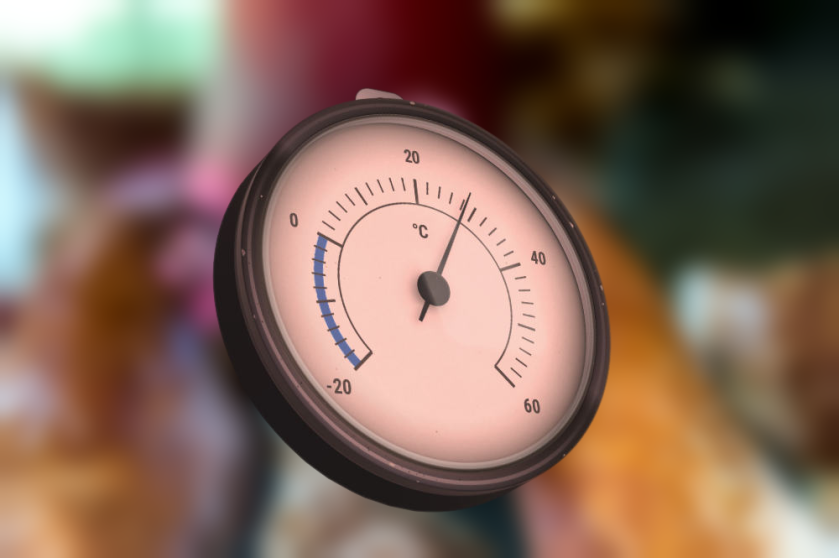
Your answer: **28** °C
